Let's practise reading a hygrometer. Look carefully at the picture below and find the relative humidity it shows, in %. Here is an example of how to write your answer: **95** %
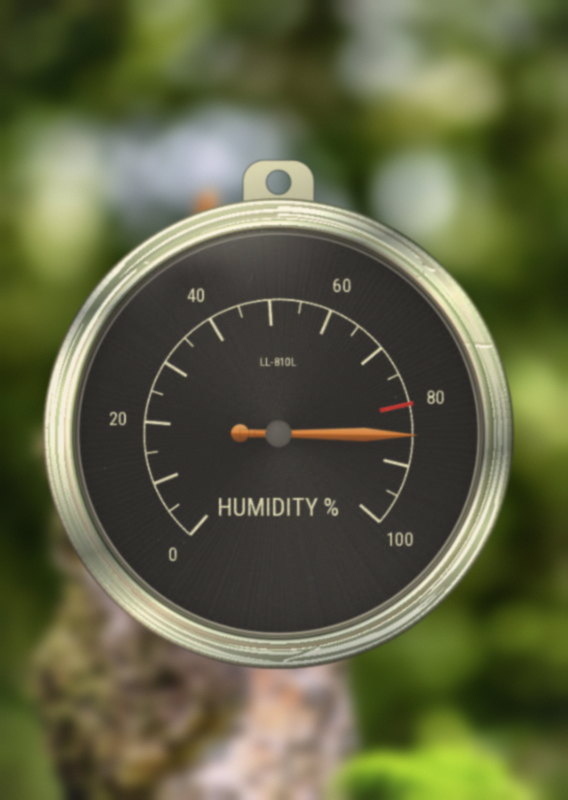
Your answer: **85** %
